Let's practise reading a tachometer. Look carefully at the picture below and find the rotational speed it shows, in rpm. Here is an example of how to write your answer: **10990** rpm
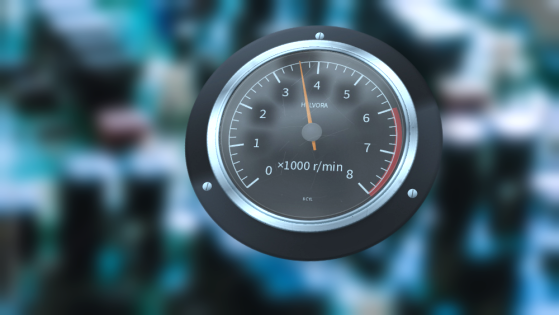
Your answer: **3600** rpm
